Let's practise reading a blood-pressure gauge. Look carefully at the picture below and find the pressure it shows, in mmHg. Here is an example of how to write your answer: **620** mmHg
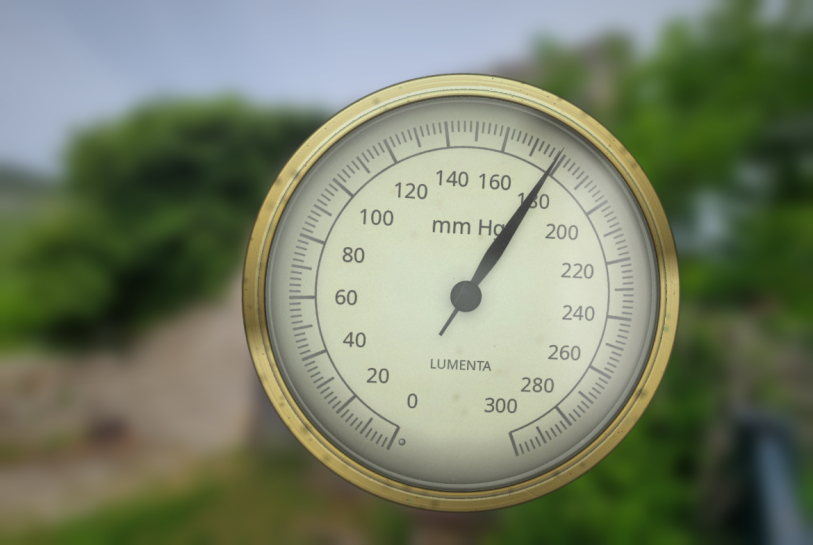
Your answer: **178** mmHg
